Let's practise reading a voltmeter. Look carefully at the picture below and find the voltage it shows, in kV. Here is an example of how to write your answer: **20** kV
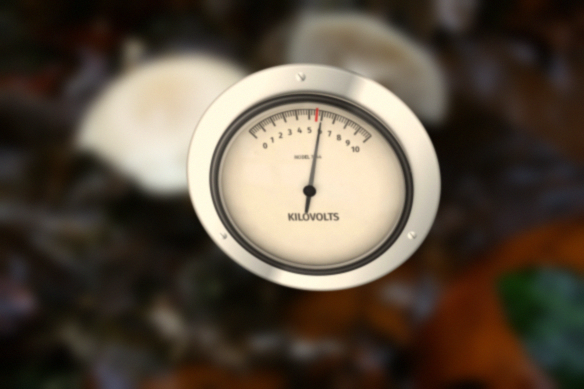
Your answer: **6** kV
